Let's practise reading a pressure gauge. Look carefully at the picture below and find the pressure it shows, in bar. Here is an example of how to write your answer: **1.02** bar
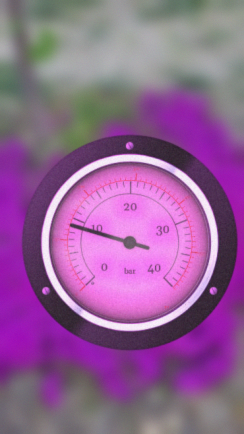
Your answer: **9** bar
